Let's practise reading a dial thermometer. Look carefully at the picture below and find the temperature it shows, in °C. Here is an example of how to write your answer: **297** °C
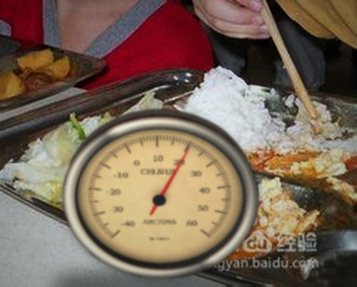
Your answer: **20** °C
